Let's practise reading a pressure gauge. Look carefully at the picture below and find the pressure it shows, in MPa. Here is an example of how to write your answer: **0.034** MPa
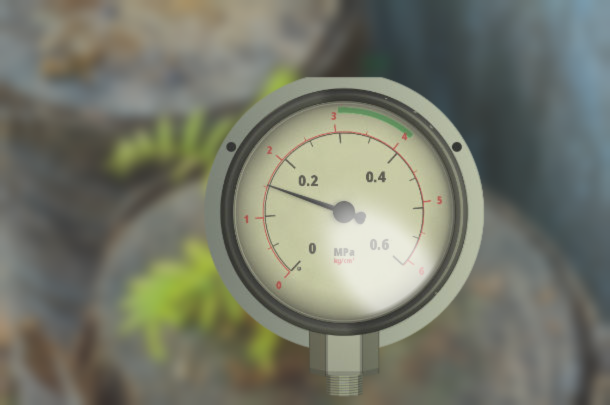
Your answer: **0.15** MPa
